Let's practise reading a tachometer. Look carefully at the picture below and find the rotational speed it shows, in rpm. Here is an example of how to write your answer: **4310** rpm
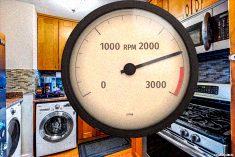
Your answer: **2400** rpm
